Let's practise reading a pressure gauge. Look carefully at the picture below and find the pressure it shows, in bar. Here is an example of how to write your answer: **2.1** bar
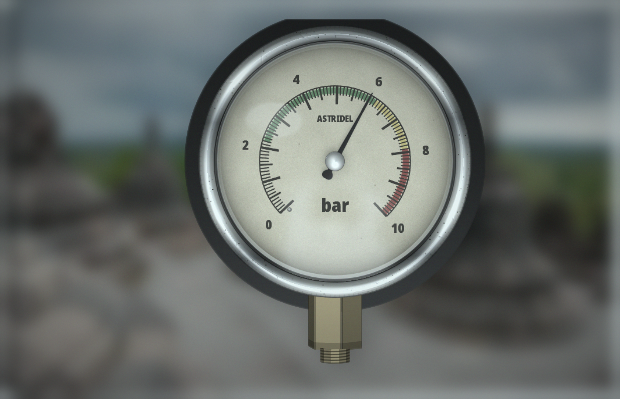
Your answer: **6** bar
